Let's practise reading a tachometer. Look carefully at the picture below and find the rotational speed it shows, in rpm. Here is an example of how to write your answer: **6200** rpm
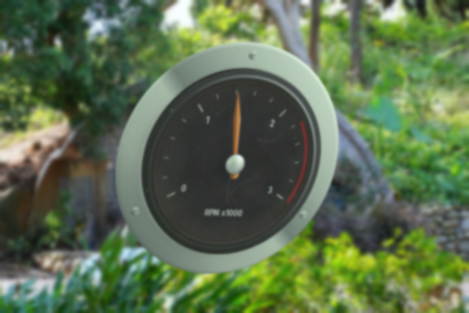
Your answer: **1400** rpm
